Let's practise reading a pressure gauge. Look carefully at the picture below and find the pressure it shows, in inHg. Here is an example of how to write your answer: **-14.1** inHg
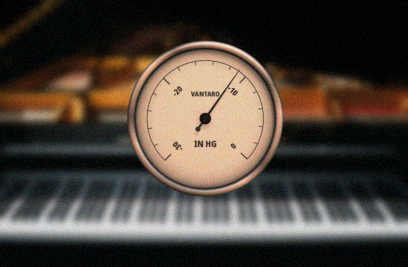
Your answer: **-11** inHg
